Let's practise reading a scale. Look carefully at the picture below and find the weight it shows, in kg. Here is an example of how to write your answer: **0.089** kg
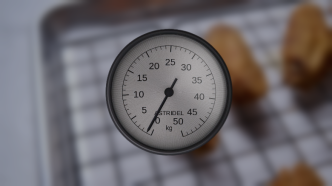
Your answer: **1** kg
